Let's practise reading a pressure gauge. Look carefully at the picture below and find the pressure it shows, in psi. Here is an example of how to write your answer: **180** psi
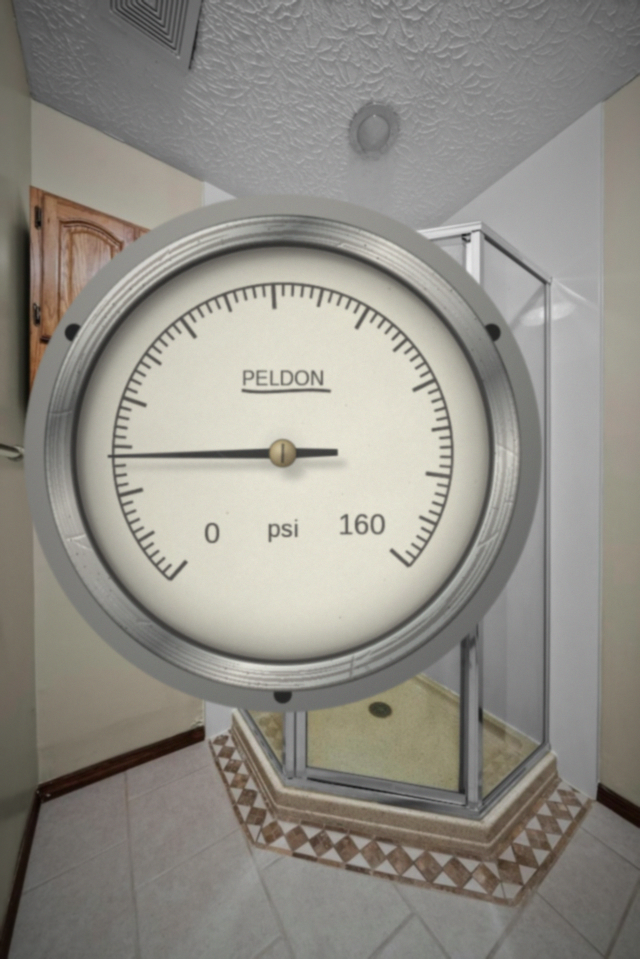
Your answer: **28** psi
